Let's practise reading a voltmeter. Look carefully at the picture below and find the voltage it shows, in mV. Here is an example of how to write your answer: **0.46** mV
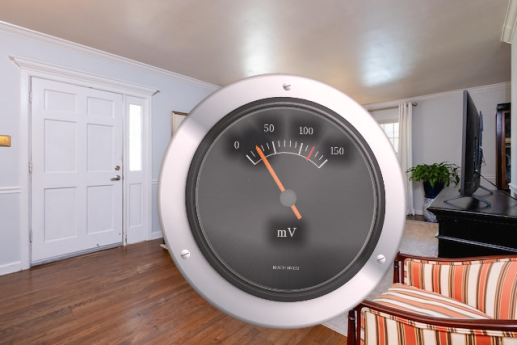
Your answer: **20** mV
